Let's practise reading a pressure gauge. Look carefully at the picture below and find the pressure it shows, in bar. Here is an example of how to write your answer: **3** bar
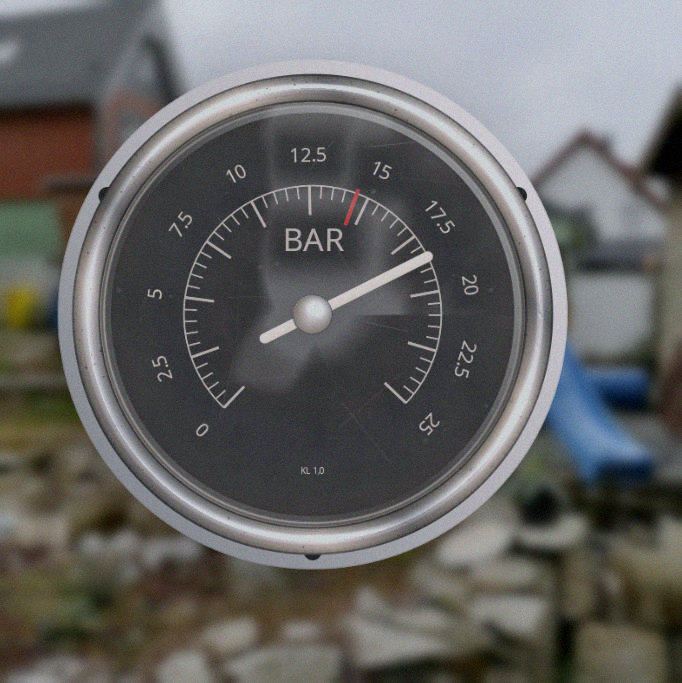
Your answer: **18.5** bar
